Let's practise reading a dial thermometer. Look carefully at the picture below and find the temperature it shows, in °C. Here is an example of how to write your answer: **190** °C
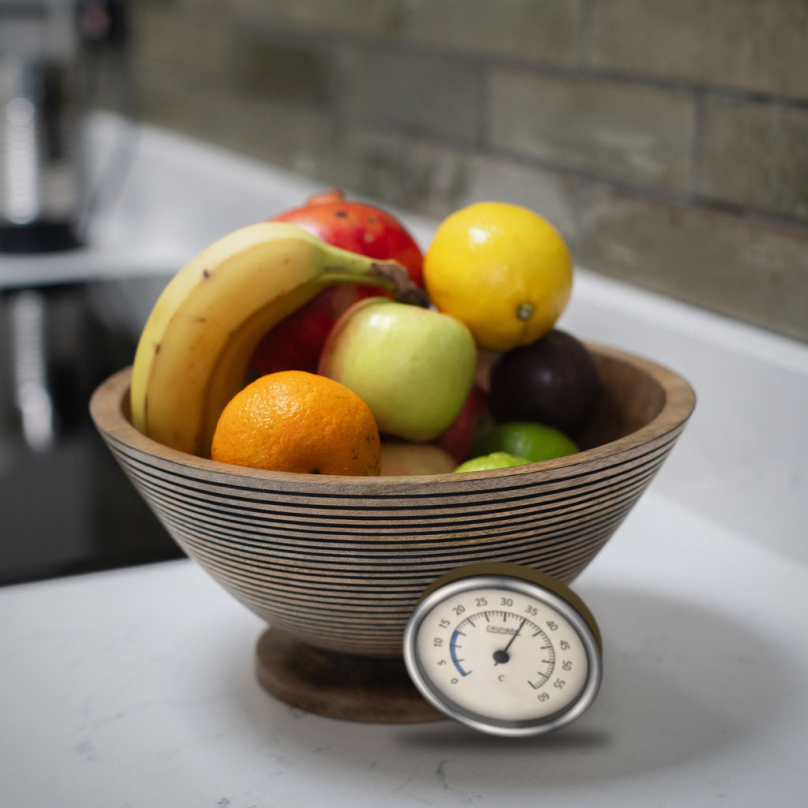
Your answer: **35** °C
